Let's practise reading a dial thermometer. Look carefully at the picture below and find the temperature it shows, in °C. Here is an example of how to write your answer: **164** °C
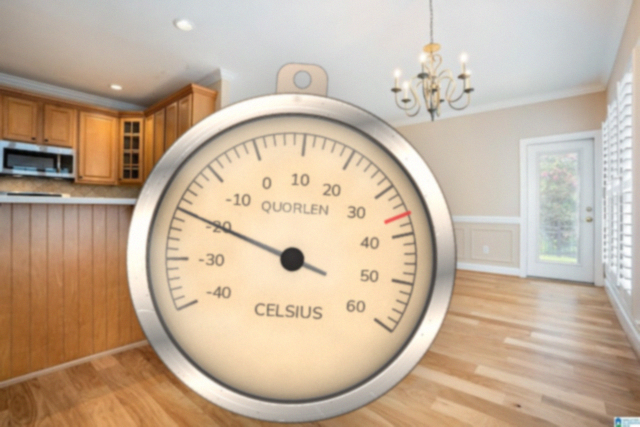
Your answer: **-20** °C
